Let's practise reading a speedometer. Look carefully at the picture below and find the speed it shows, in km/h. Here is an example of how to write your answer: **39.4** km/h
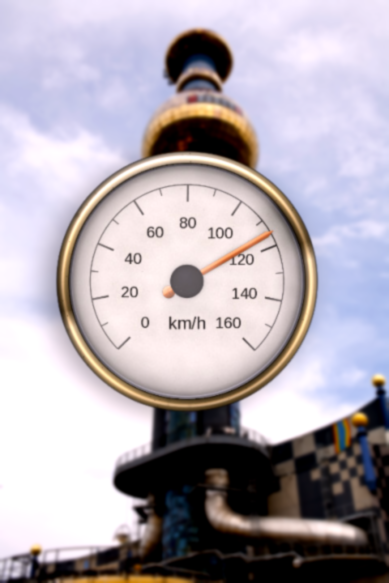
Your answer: **115** km/h
